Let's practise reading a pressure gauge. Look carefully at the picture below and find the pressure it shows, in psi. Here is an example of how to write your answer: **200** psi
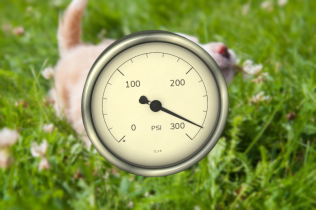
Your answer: **280** psi
